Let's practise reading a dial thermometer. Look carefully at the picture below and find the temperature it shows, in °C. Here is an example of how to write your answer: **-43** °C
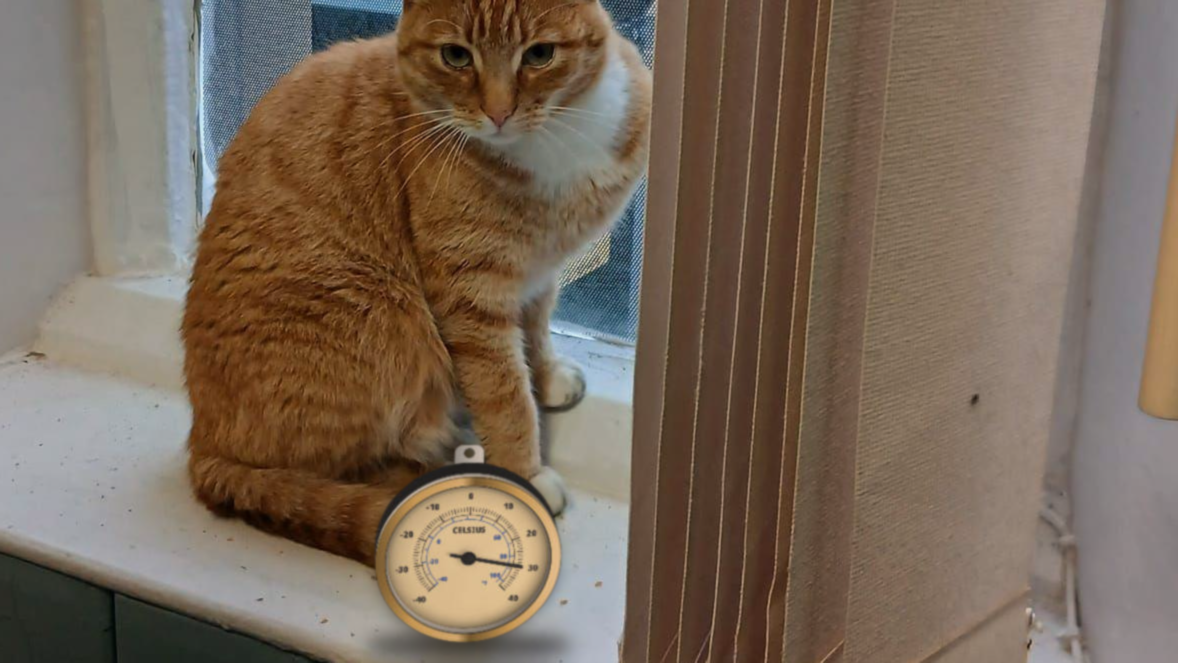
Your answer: **30** °C
